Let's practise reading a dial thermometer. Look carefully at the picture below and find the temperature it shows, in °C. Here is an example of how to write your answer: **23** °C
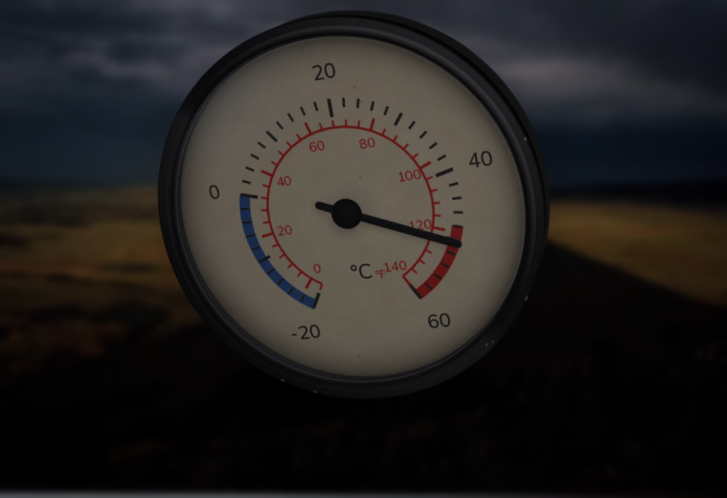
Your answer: **50** °C
